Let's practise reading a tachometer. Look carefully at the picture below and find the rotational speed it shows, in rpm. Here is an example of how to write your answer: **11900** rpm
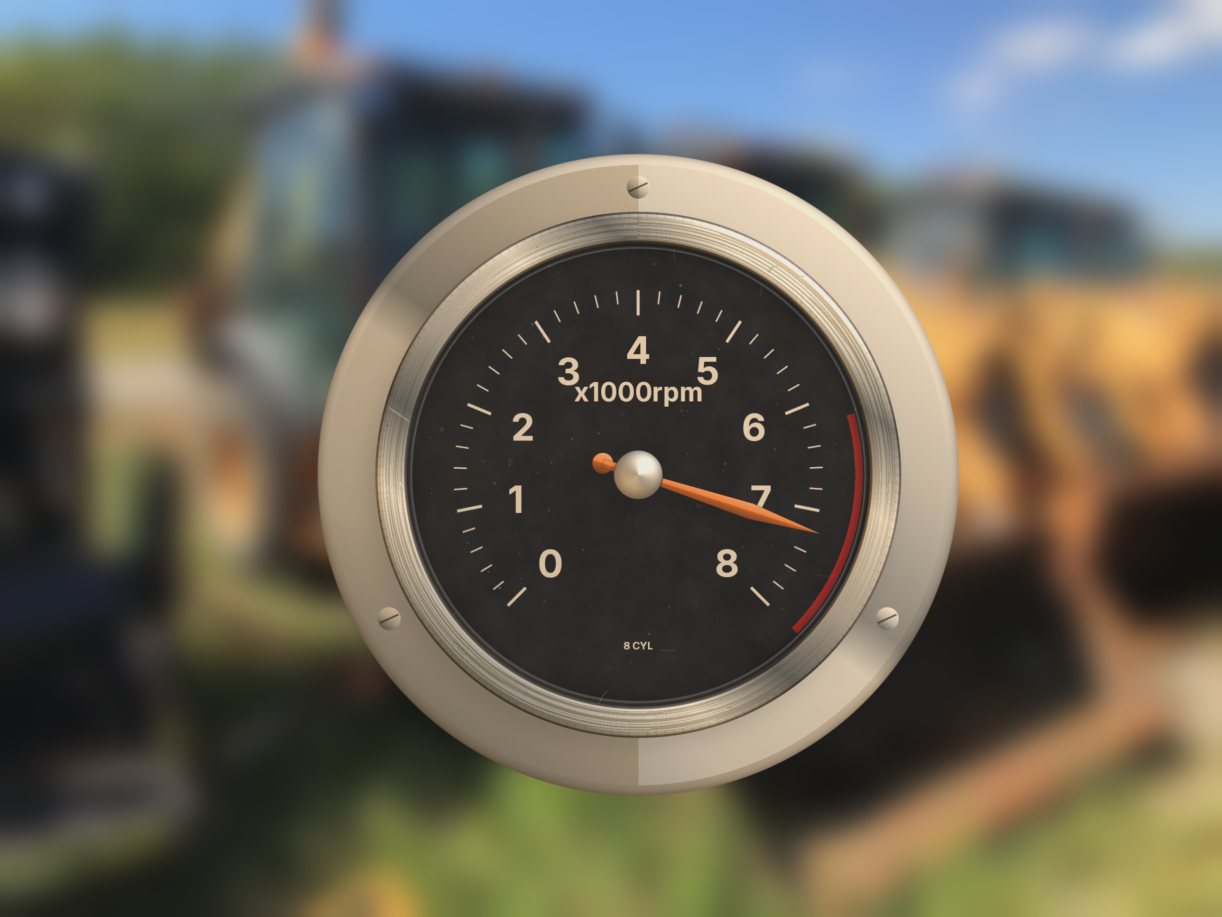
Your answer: **7200** rpm
